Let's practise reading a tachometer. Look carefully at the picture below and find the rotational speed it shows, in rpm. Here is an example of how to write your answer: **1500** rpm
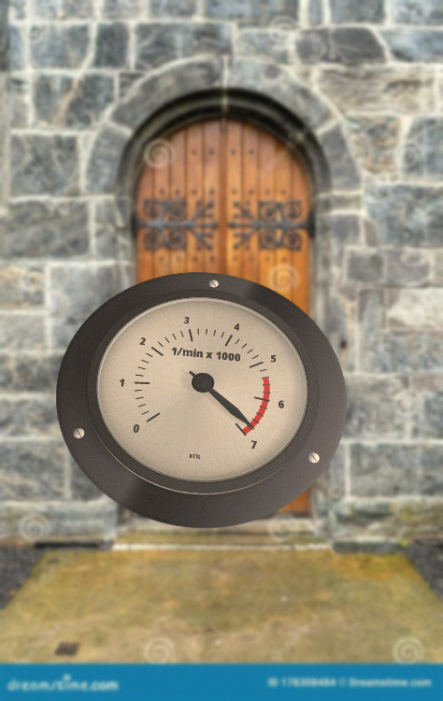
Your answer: **6800** rpm
